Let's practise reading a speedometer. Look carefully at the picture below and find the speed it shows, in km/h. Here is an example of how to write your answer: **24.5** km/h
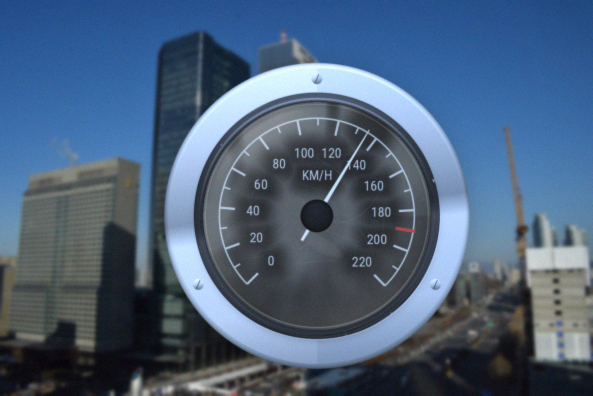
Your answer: **135** km/h
